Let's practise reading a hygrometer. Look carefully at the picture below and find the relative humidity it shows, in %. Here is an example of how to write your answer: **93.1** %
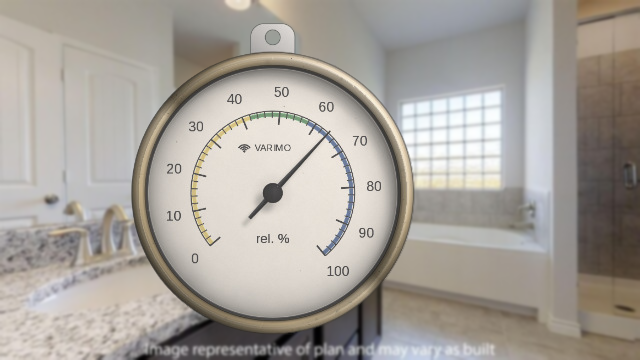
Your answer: **64** %
